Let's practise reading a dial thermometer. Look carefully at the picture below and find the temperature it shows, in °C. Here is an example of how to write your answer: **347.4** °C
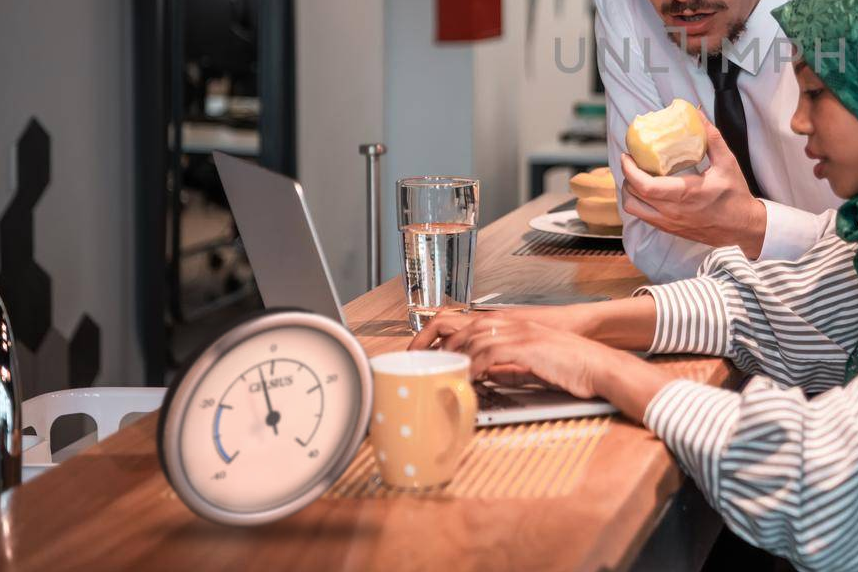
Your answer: **-5** °C
